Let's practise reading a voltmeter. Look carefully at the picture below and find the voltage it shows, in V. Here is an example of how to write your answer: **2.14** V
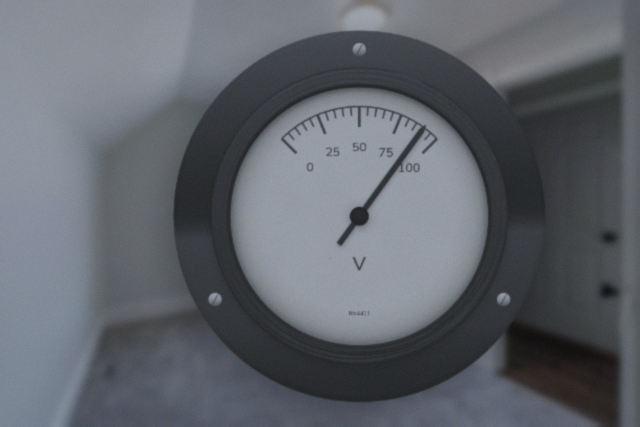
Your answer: **90** V
